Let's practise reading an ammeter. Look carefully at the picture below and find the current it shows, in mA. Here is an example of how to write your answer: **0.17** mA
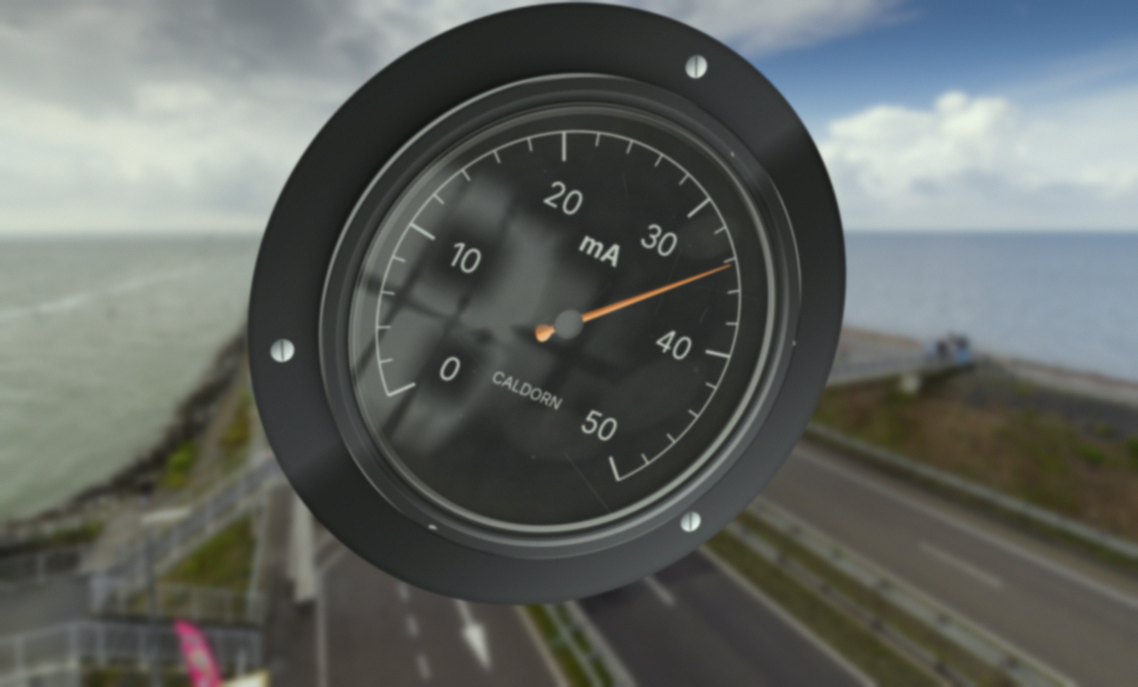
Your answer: **34** mA
